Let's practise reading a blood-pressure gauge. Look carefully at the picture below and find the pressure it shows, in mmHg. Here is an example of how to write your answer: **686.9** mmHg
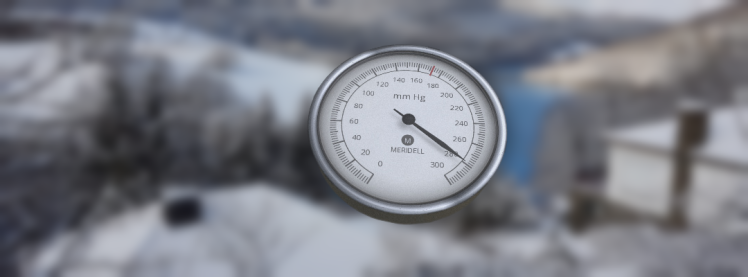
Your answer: **280** mmHg
